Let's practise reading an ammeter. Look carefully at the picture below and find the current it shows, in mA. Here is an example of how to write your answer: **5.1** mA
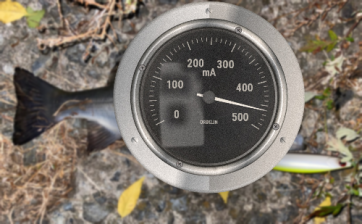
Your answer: **460** mA
